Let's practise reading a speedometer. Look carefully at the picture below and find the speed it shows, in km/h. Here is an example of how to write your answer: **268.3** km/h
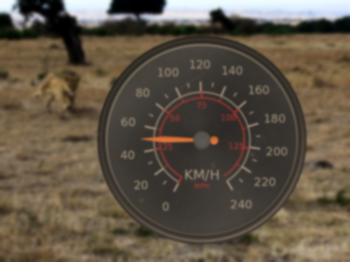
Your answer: **50** km/h
